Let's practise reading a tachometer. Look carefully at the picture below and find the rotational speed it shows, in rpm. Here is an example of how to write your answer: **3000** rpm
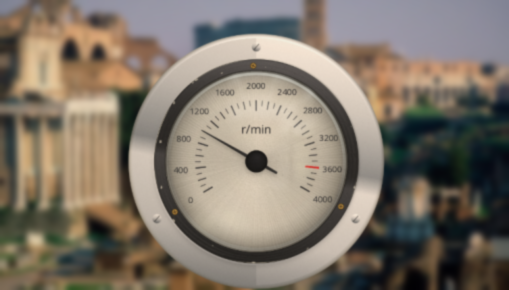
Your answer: **1000** rpm
